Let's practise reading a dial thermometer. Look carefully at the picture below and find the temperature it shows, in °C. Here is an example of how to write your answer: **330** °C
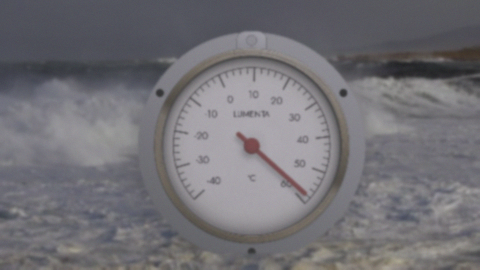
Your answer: **58** °C
